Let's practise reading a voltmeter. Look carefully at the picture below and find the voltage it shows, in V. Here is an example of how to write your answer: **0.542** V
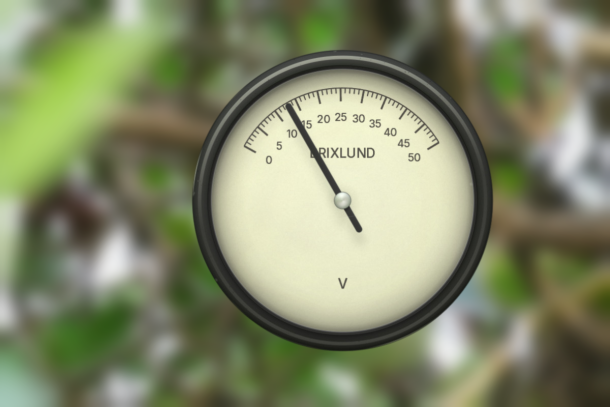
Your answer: **13** V
